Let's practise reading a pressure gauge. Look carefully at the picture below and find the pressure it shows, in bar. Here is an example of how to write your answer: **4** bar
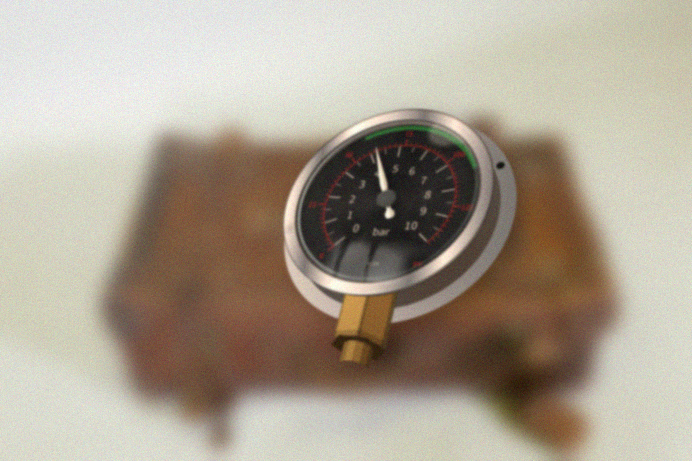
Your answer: **4.25** bar
